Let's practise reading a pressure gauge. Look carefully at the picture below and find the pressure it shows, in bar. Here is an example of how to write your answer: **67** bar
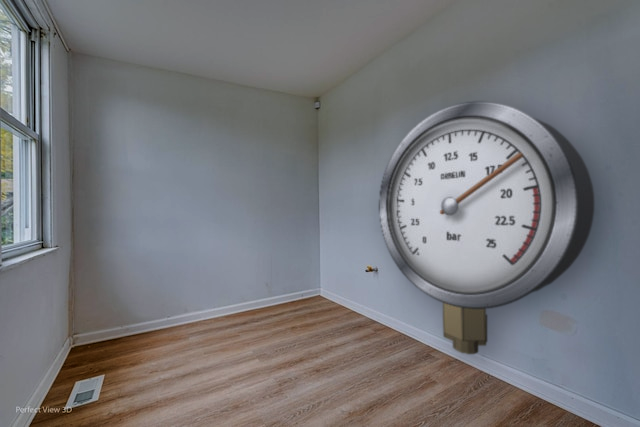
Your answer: **18** bar
